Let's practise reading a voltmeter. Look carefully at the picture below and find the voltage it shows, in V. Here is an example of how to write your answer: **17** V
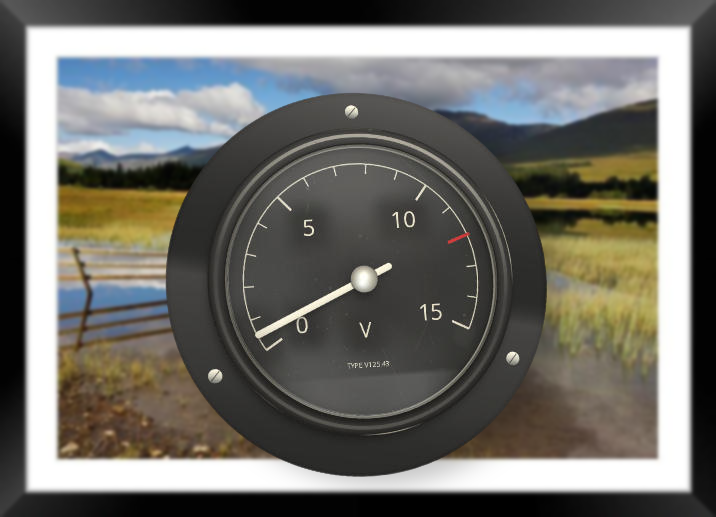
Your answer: **0.5** V
